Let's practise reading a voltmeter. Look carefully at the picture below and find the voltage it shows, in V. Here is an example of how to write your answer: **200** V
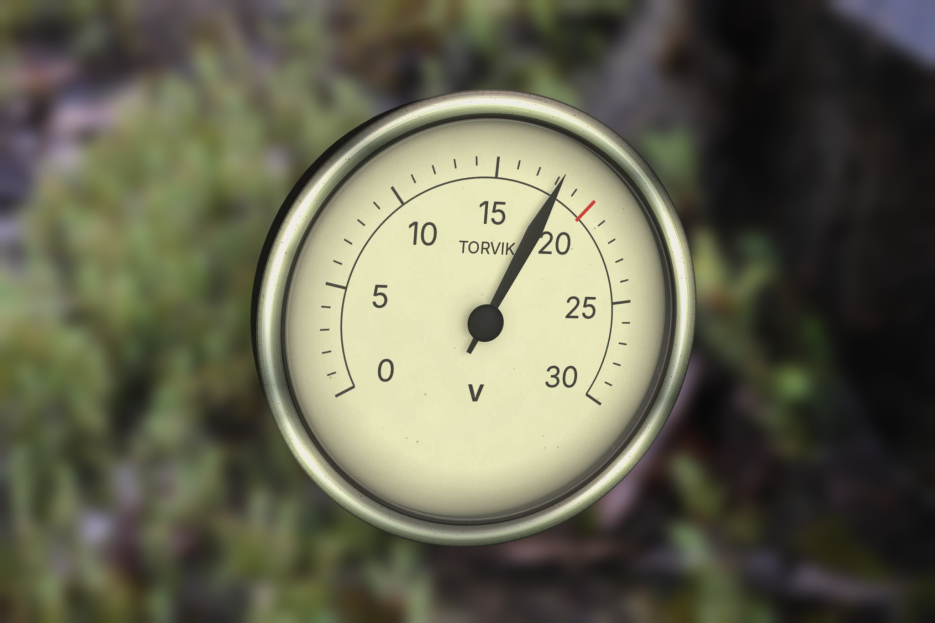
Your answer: **18** V
